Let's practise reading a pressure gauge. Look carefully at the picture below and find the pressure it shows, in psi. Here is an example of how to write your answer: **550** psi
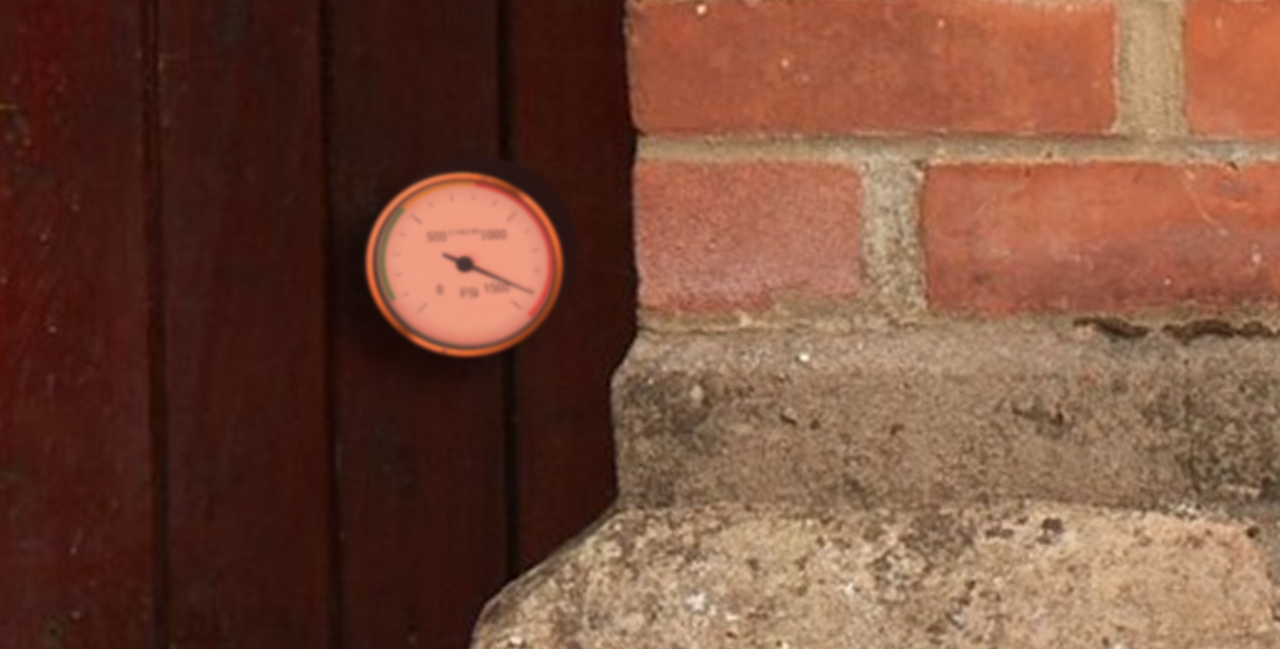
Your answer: **1400** psi
